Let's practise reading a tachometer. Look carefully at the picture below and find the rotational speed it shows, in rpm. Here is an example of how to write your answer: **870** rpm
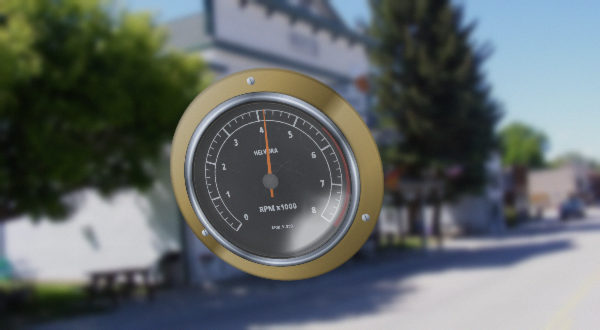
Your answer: **4200** rpm
